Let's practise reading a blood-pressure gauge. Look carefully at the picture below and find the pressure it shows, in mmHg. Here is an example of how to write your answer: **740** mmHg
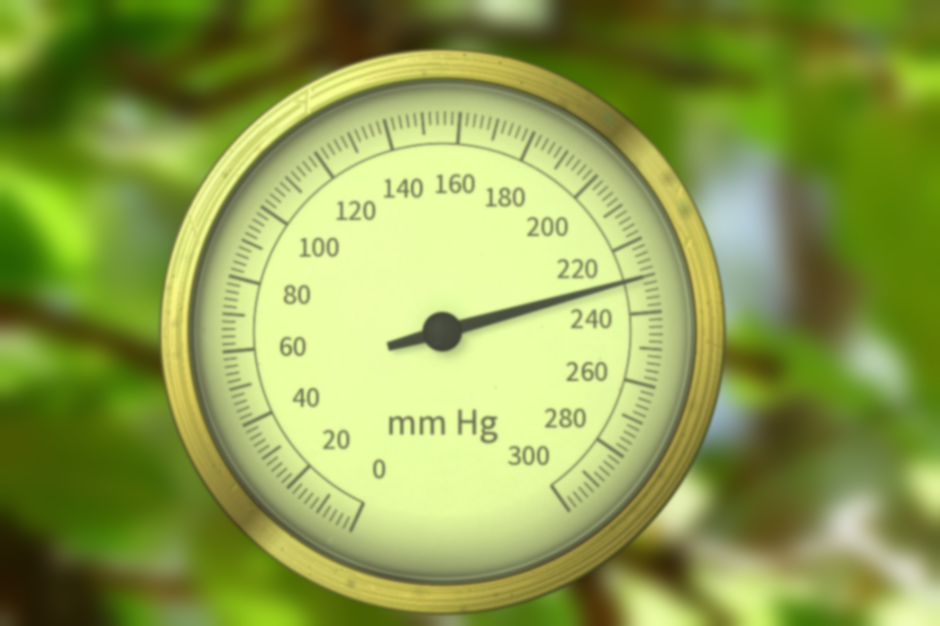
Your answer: **230** mmHg
